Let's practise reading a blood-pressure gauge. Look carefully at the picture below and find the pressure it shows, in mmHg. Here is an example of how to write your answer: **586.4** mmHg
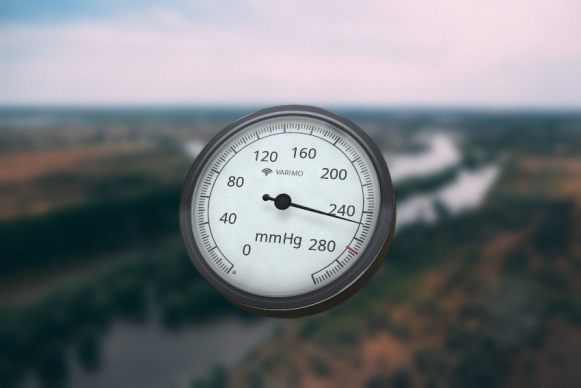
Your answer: **250** mmHg
